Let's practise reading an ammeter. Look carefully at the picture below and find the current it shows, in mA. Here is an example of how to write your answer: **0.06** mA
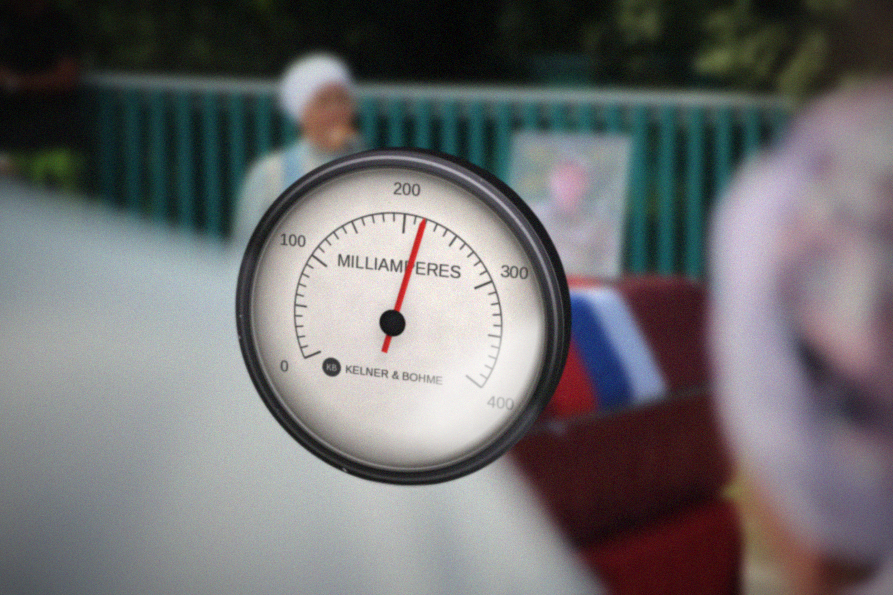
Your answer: **220** mA
